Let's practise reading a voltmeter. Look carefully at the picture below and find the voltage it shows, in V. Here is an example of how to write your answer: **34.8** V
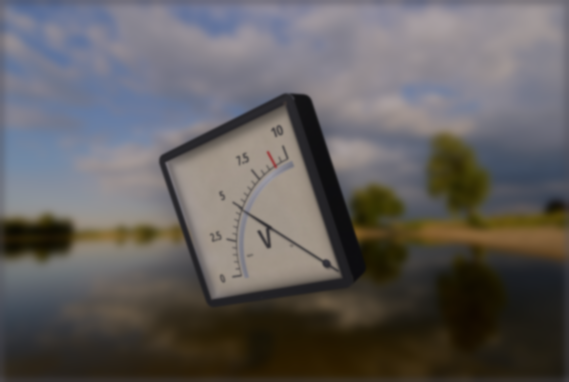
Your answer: **5** V
